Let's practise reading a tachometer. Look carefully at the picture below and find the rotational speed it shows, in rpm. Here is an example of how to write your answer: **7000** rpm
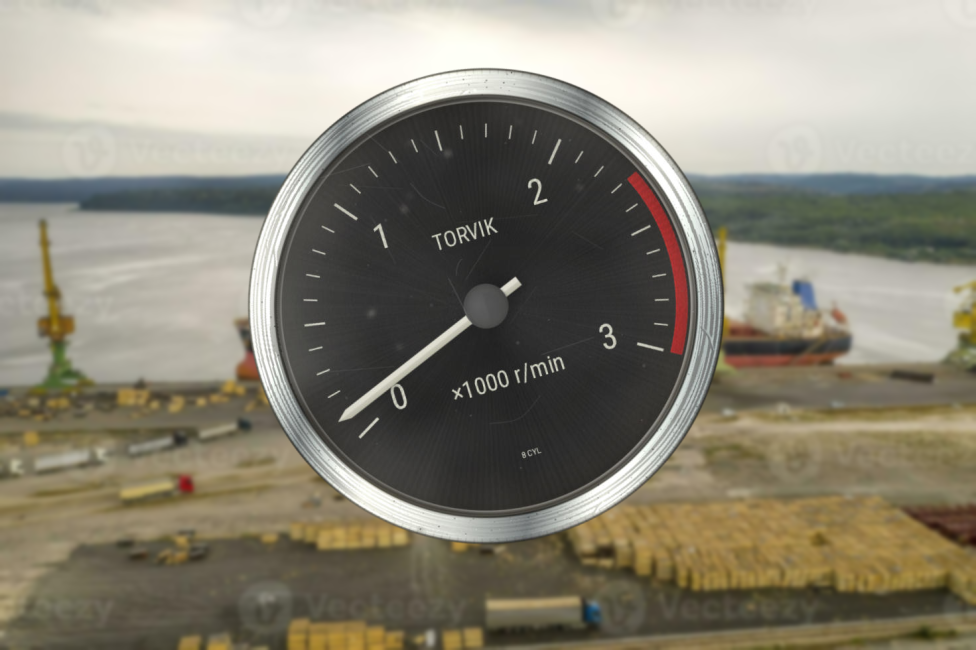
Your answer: **100** rpm
